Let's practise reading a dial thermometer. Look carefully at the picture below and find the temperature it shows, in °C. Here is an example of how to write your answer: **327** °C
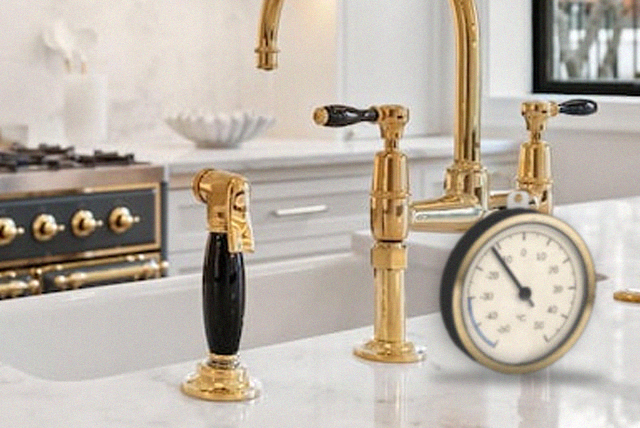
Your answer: **-12.5** °C
